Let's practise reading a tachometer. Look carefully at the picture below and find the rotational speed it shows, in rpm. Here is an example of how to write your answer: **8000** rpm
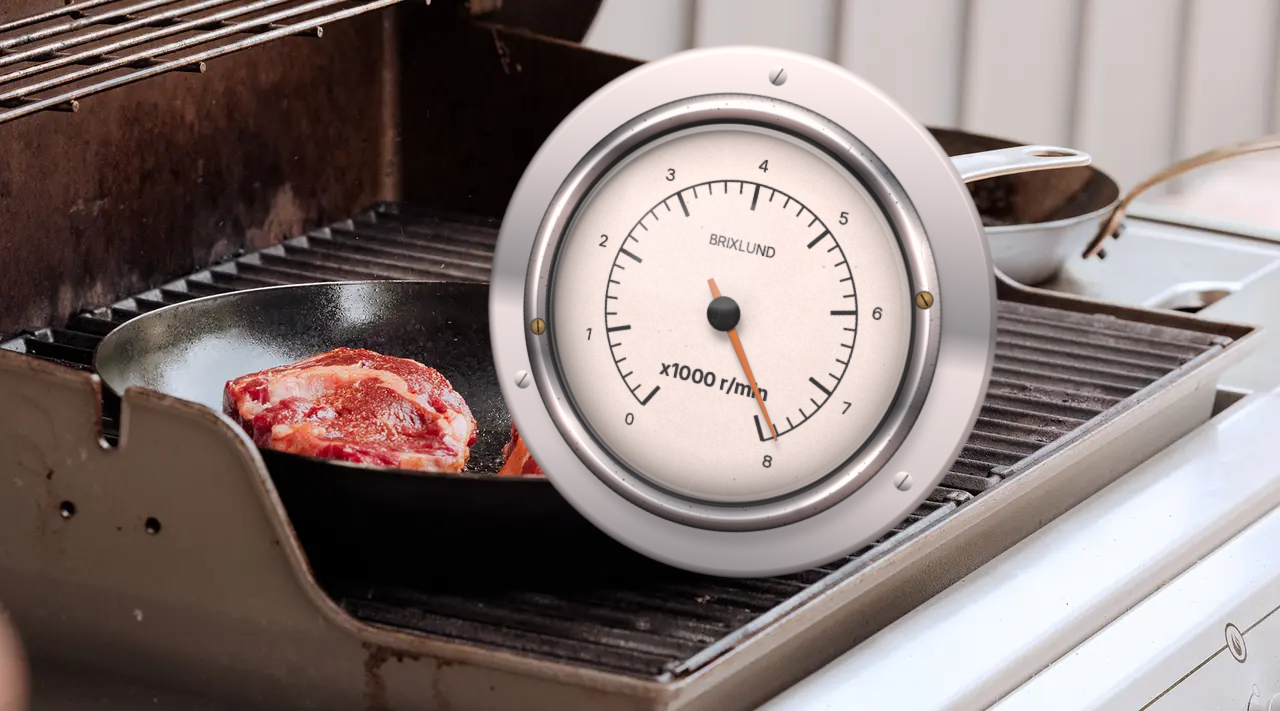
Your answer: **7800** rpm
